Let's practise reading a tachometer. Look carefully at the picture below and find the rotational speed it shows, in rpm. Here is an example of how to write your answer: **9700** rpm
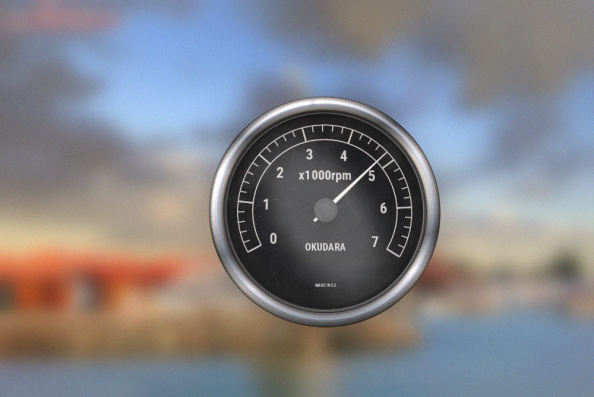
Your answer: **4800** rpm
